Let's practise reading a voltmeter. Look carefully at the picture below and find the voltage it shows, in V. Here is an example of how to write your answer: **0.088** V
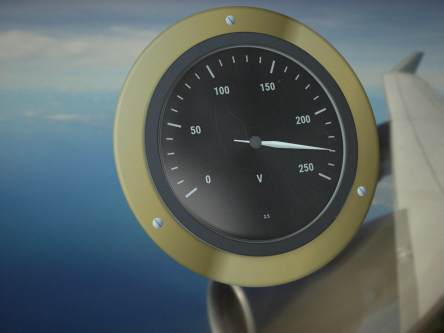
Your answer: **230** V
